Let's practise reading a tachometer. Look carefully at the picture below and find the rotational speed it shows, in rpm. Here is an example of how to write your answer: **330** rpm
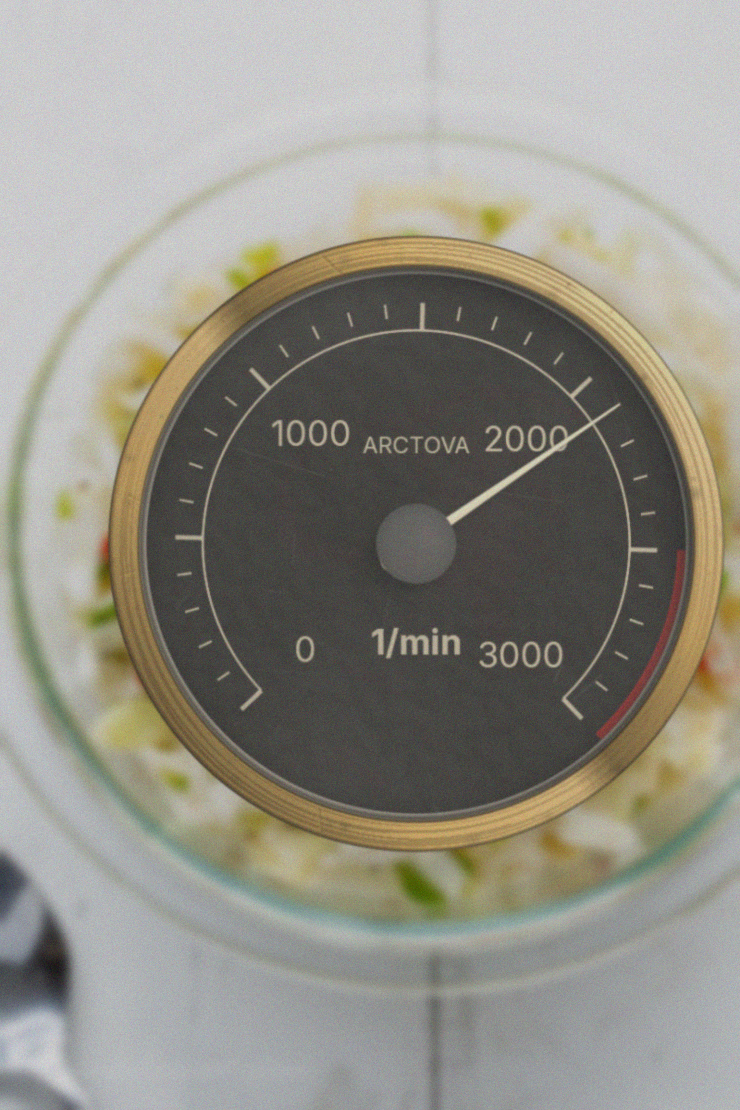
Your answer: **2100** rpm
